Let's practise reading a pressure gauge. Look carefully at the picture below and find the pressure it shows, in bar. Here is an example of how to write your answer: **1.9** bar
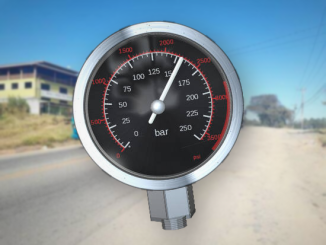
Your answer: **155** bar
